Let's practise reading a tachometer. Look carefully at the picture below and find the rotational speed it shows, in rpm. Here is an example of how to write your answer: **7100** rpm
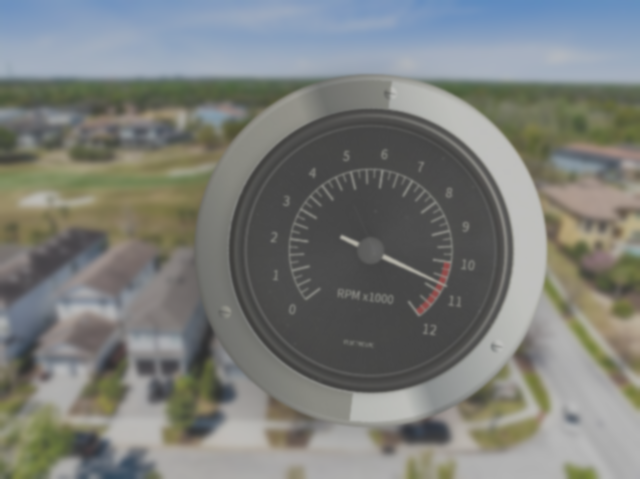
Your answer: **10750** rpm
